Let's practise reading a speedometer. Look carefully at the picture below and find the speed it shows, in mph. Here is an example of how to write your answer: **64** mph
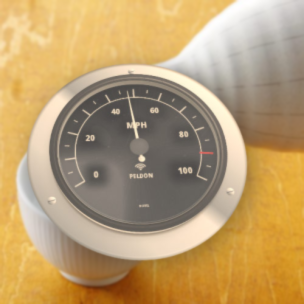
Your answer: **47.5** mph
